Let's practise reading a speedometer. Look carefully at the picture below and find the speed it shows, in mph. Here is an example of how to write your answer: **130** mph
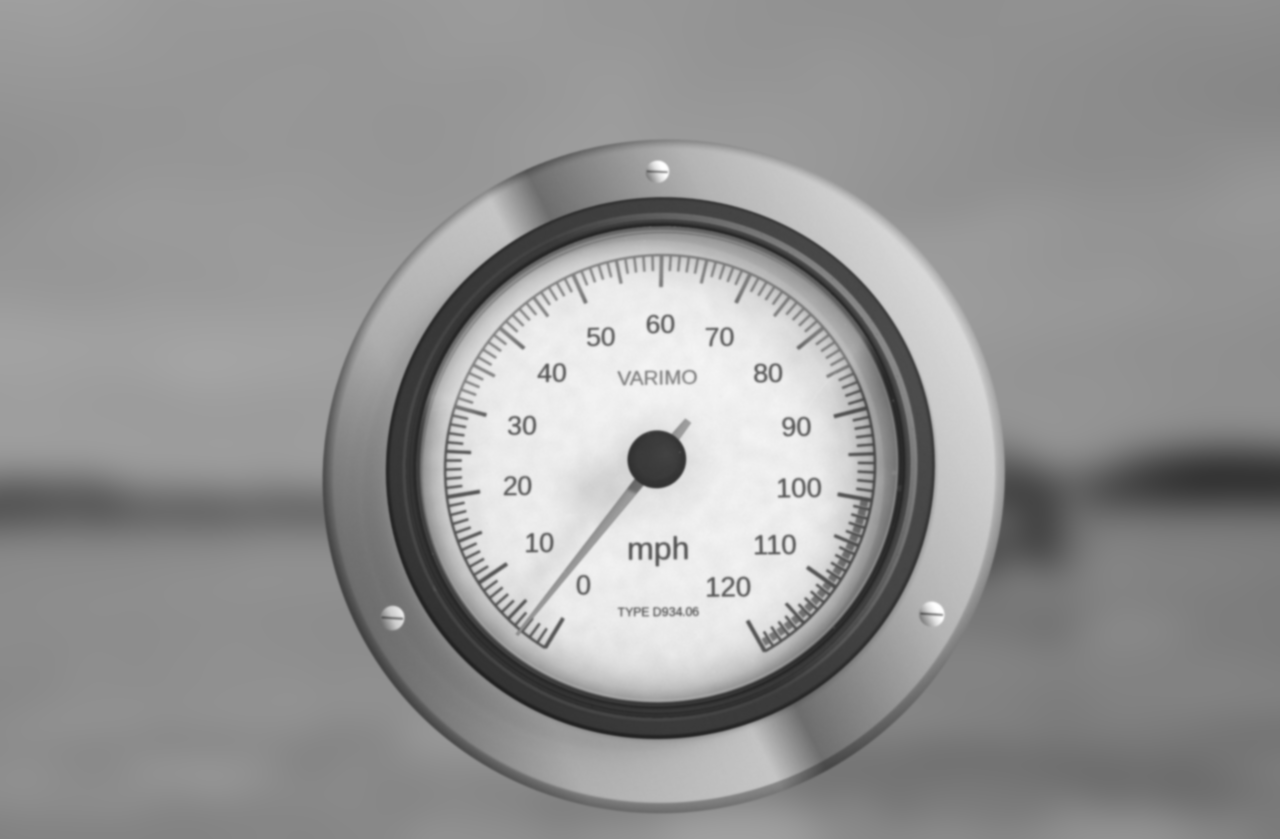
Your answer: **3** mph
